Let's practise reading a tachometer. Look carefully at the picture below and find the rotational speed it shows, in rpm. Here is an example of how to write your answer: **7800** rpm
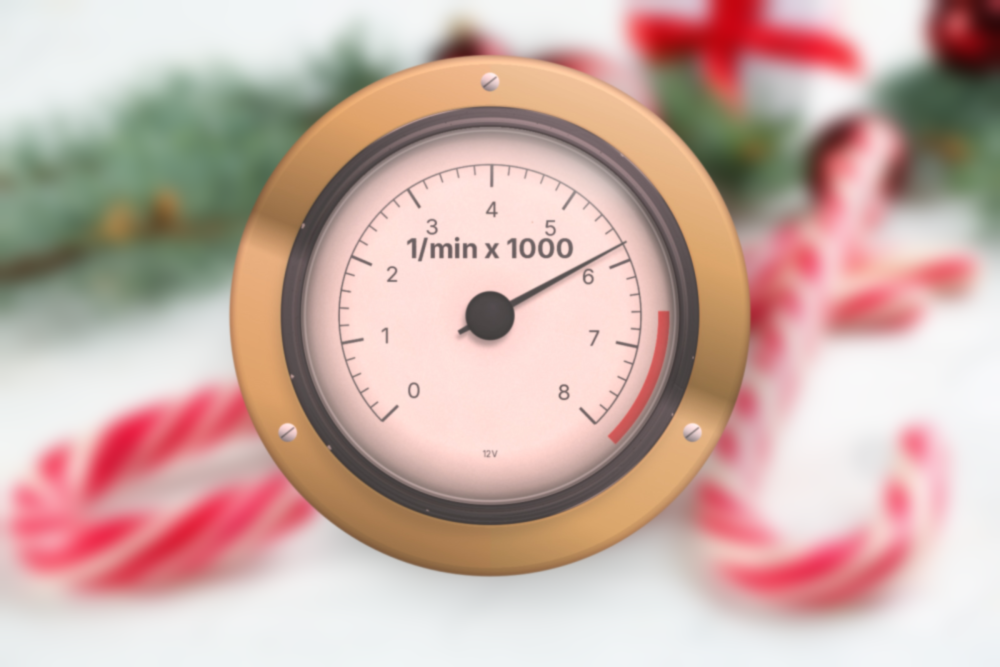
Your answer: **5800** rpm
